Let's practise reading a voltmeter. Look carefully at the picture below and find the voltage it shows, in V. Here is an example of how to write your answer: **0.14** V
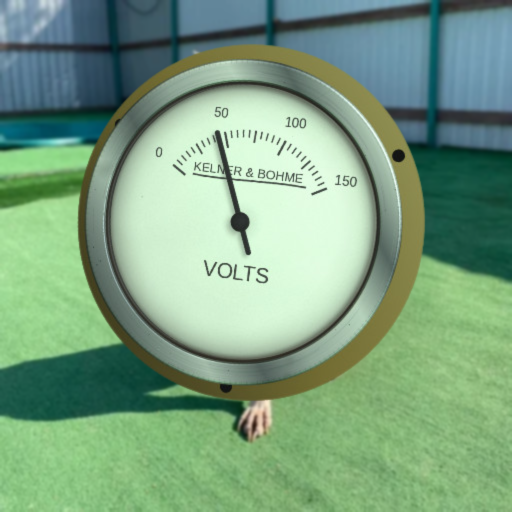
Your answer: **45** V
